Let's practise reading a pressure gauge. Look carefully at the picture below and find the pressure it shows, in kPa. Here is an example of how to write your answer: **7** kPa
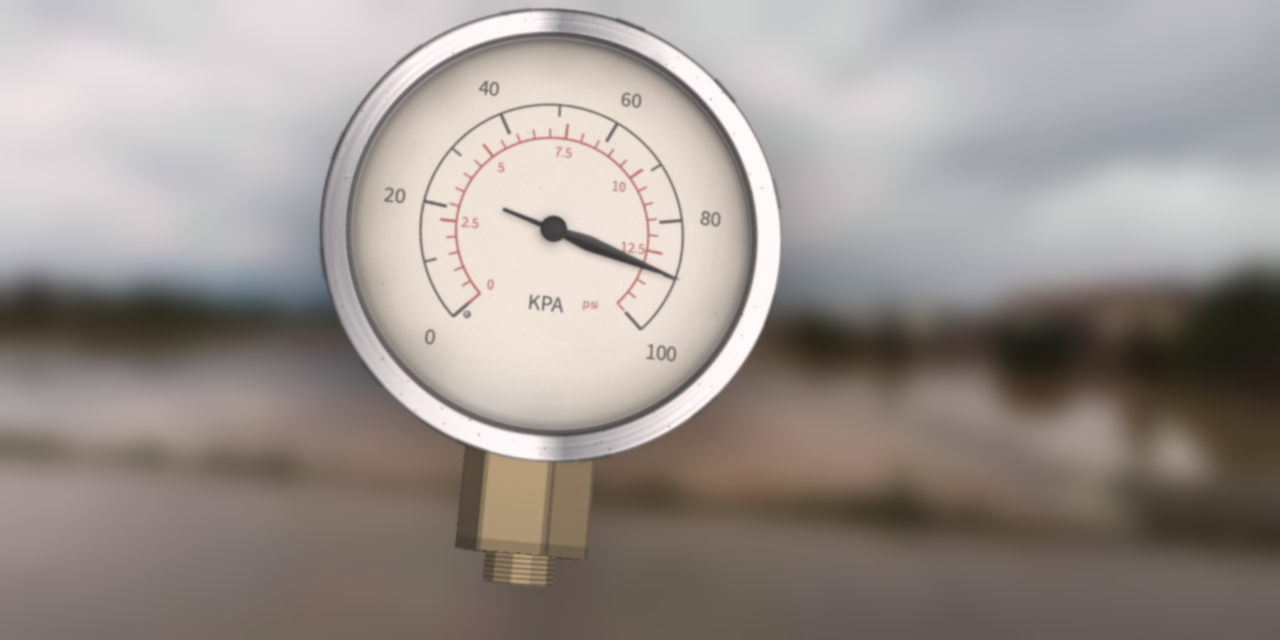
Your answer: **90** kPa
